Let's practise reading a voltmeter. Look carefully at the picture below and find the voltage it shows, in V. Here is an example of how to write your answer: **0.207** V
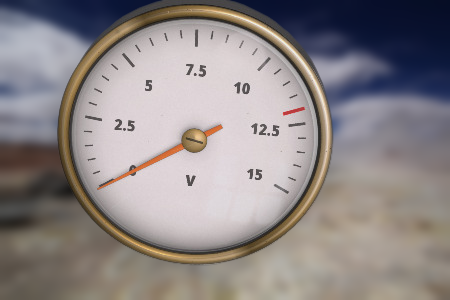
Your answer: **0** V
